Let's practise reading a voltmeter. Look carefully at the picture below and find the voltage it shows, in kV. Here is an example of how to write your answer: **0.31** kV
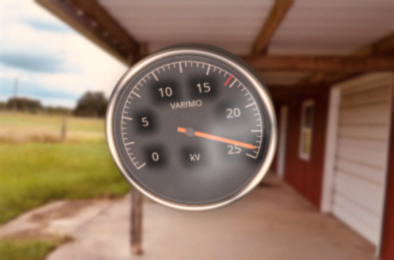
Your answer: **24** kV
